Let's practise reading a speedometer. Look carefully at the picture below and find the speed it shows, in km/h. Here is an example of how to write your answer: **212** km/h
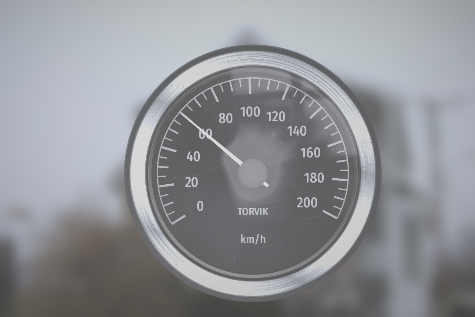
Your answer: **60** km/h
